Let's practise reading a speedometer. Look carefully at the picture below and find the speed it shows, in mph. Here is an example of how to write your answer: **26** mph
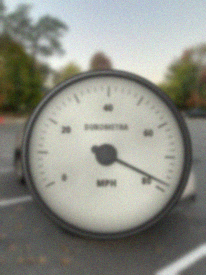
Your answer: **78** mph
